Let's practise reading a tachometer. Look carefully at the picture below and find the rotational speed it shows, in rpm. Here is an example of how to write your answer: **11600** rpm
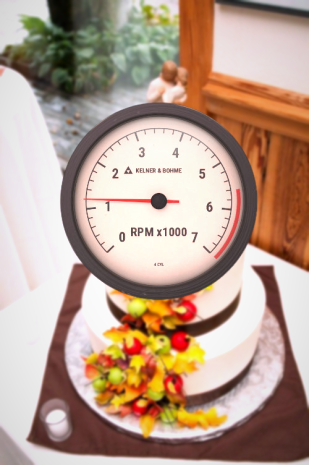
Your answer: **1200** rpm
